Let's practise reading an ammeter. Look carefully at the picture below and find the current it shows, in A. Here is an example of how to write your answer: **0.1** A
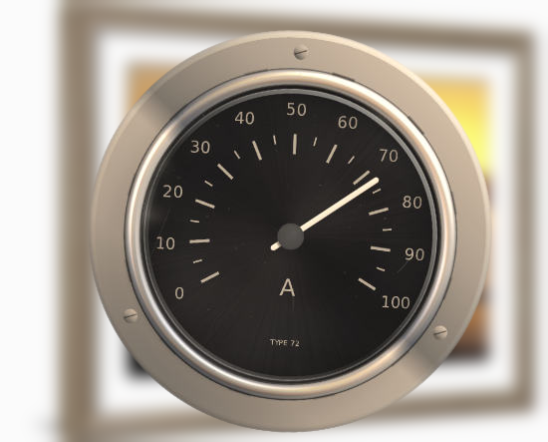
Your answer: **72.5** A
